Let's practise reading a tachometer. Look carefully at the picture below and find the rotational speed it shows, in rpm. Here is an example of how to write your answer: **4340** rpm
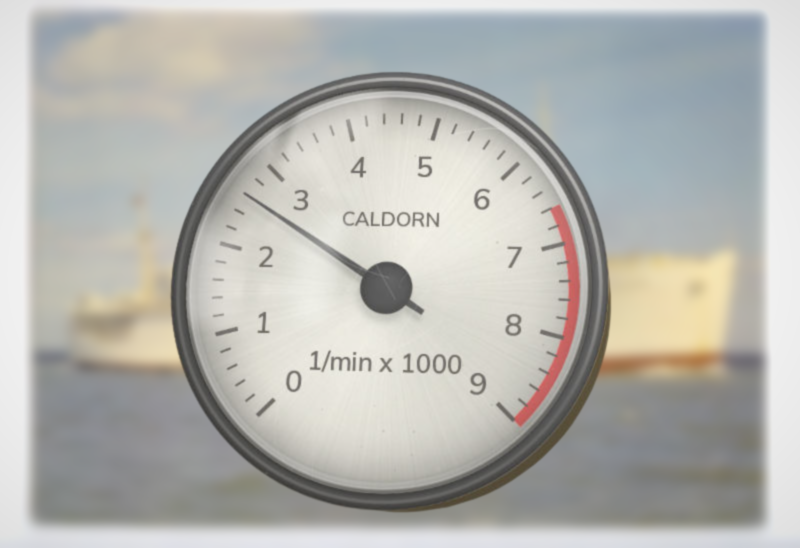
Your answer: **2600** rpm
